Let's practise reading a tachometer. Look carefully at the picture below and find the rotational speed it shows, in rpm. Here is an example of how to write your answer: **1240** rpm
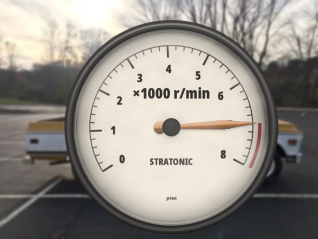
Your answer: **7000** rpm
